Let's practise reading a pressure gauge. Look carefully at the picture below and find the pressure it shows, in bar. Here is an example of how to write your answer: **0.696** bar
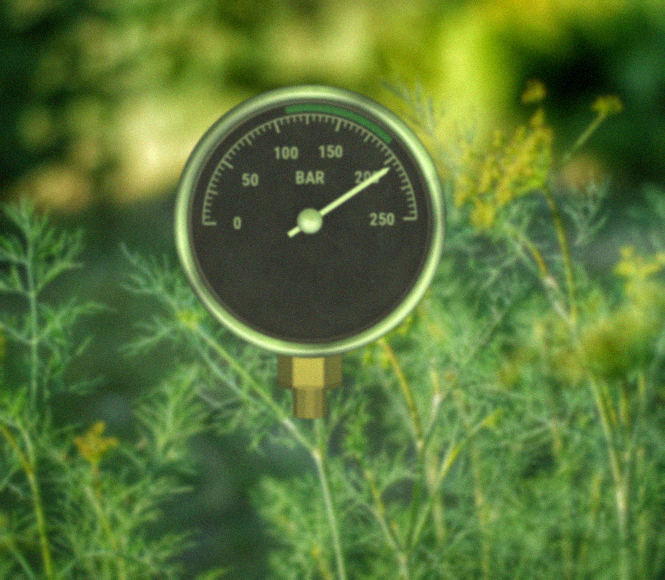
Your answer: **205** bar
